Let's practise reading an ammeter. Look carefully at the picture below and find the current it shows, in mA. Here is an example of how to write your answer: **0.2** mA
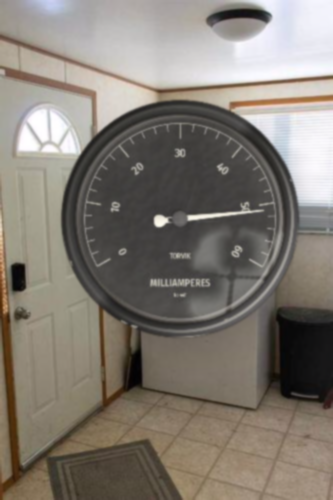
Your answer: **51** mA
